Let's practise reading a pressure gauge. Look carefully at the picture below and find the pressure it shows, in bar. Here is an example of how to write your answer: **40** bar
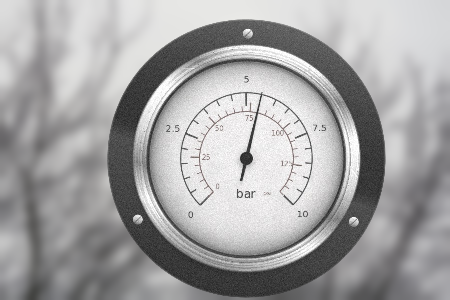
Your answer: **5.5** bar
